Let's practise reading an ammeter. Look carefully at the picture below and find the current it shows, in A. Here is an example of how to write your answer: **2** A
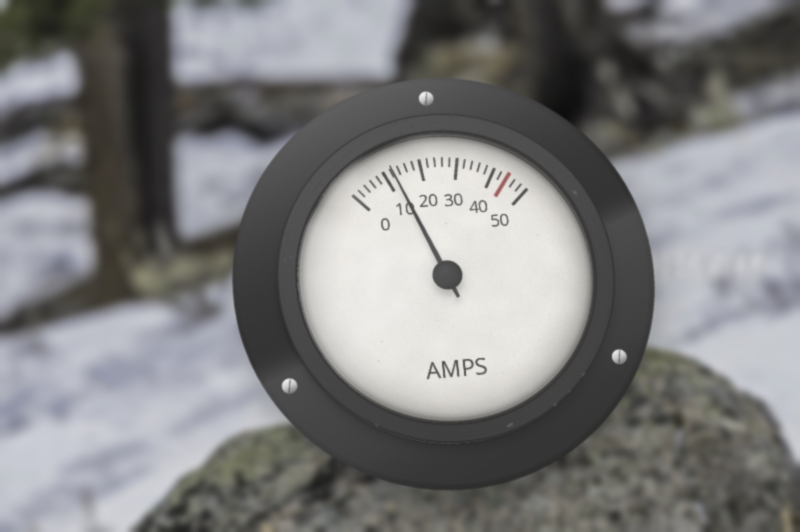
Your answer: **12** A
